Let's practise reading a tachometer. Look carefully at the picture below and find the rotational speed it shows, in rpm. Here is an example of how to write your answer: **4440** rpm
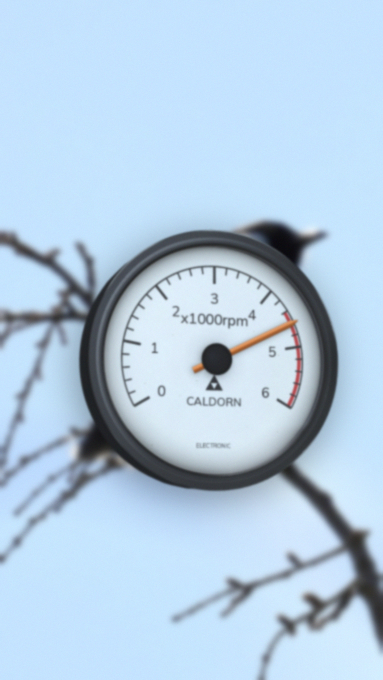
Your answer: **4600** rpm
